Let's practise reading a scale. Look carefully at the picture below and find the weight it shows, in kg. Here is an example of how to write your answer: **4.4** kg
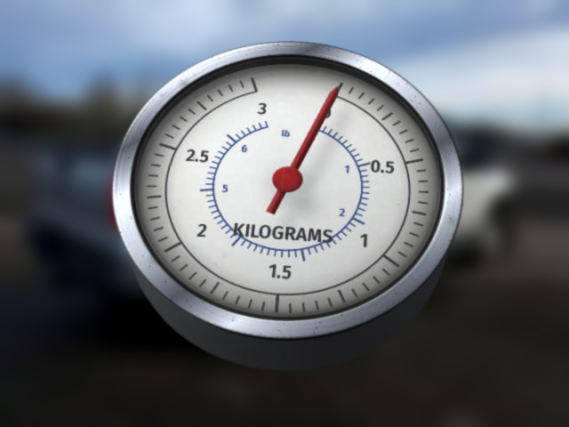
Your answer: **0** kg
